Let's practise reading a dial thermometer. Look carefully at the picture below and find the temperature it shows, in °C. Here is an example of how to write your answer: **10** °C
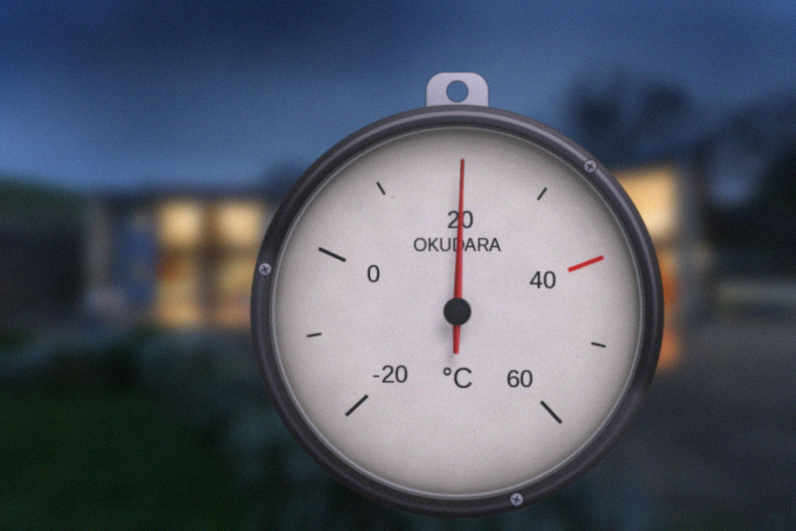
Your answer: **20** °C
